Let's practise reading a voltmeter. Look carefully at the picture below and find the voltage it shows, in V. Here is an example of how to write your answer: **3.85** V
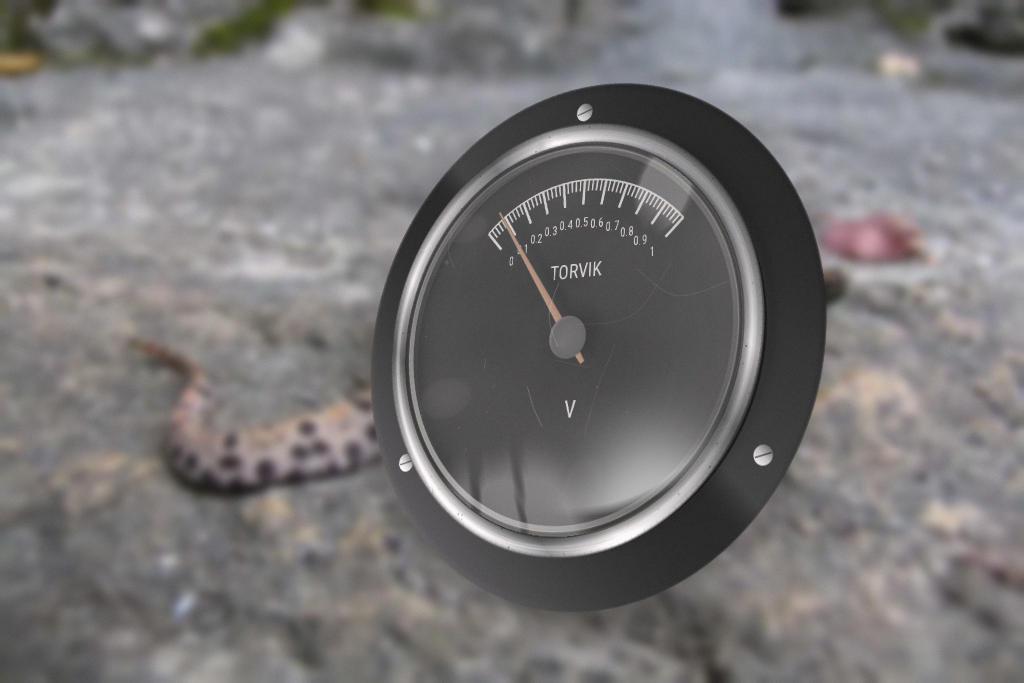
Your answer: **0.1** V
